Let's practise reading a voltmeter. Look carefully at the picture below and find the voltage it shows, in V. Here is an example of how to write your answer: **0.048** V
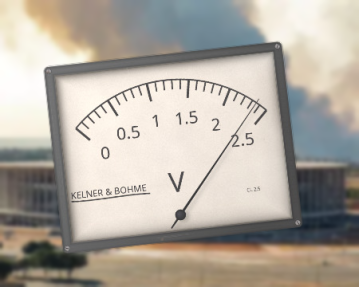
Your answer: **2.35** V
